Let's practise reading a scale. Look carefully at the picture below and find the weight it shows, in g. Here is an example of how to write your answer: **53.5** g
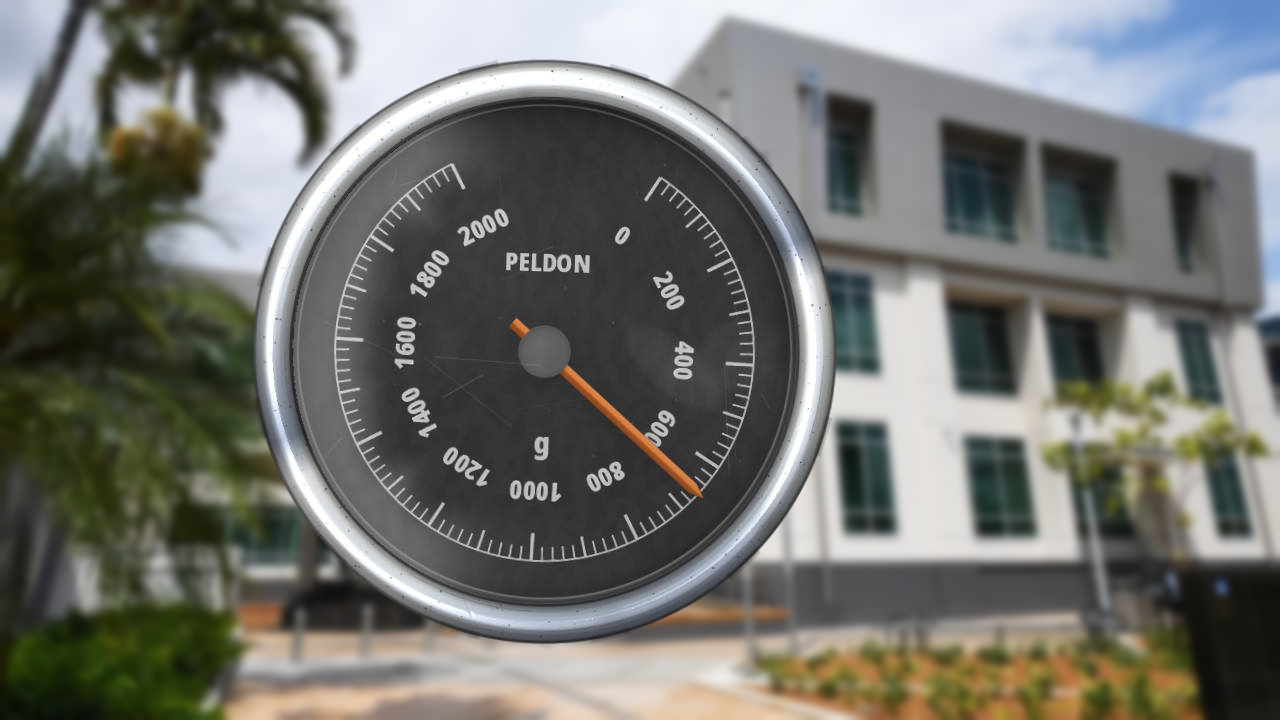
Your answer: **660** g
